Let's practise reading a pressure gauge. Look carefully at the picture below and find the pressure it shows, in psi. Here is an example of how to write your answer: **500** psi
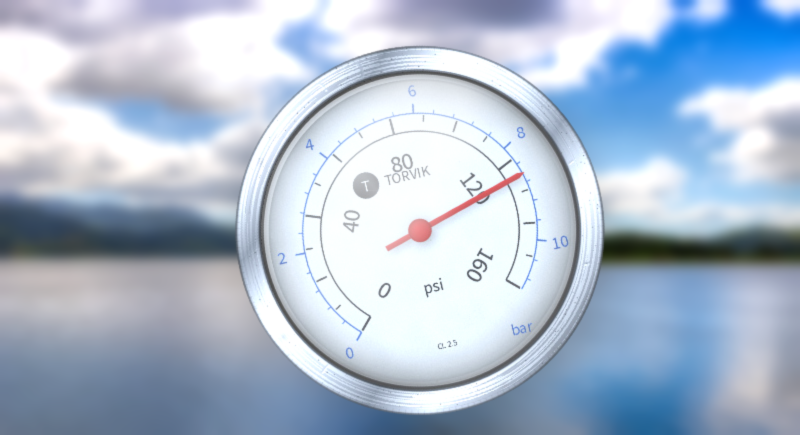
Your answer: **125** psi
